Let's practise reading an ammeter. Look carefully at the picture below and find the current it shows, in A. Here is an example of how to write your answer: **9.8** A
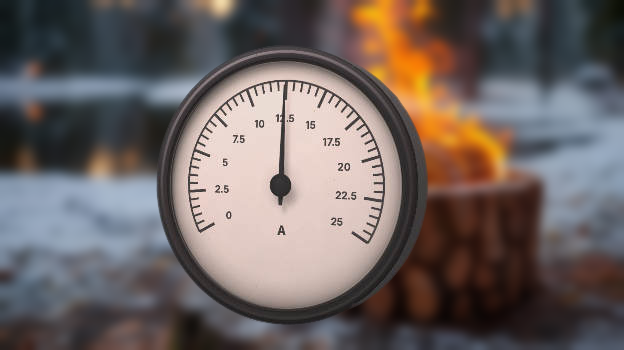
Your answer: **12.5** A
